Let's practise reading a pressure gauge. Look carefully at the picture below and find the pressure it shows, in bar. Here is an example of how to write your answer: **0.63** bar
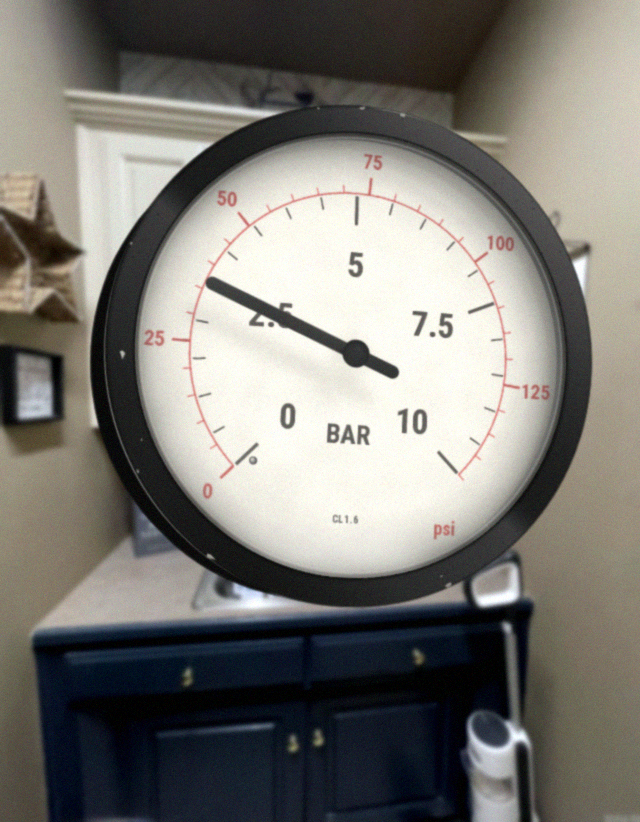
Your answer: **2.5** bar
